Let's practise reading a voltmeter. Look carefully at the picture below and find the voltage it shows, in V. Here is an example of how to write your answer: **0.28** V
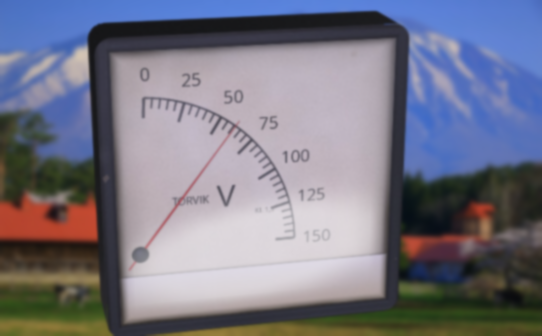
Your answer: **60** V
